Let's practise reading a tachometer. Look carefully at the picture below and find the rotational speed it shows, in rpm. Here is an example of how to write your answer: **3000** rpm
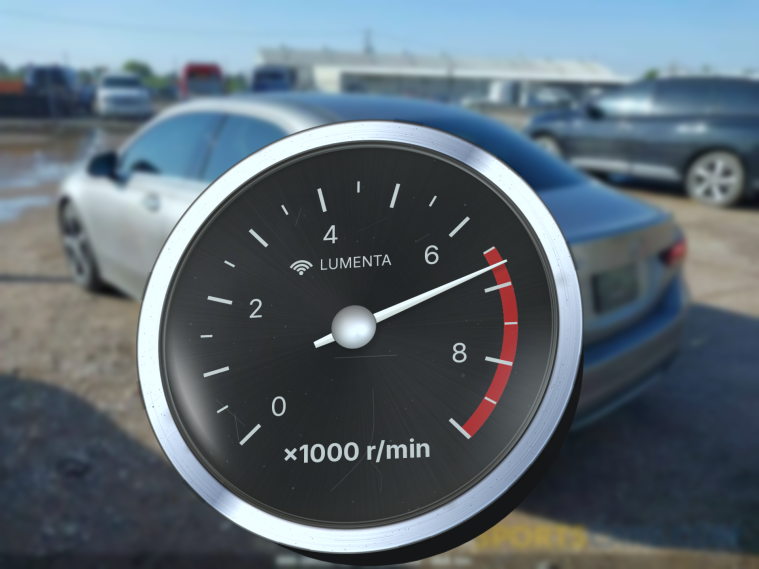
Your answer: **6750** rpm
